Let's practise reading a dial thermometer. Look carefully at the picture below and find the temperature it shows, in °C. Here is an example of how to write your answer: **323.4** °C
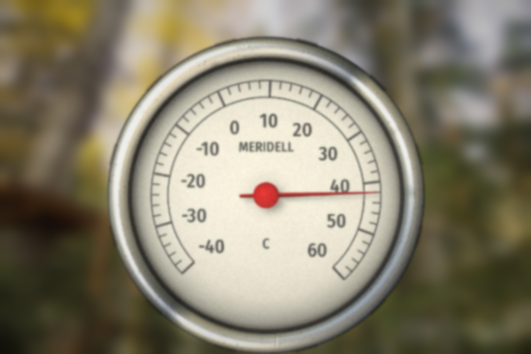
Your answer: **42** °C
